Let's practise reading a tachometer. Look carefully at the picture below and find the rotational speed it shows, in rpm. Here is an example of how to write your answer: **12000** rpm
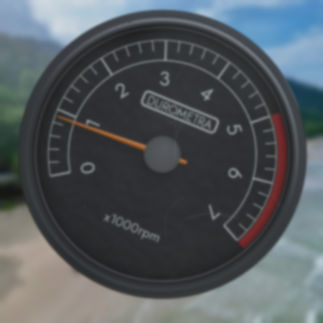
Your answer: **900** rpm
